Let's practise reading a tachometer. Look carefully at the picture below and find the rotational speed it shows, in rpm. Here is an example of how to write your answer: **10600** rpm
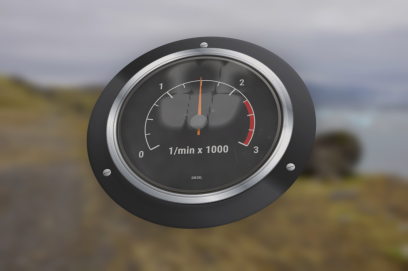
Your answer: **1500** rpm
